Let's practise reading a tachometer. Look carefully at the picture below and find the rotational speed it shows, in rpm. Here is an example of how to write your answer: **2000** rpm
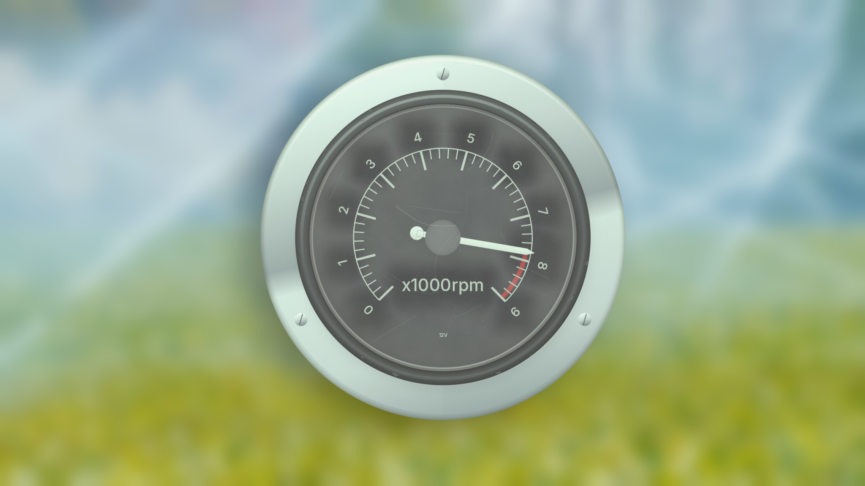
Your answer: **7800** rpm
